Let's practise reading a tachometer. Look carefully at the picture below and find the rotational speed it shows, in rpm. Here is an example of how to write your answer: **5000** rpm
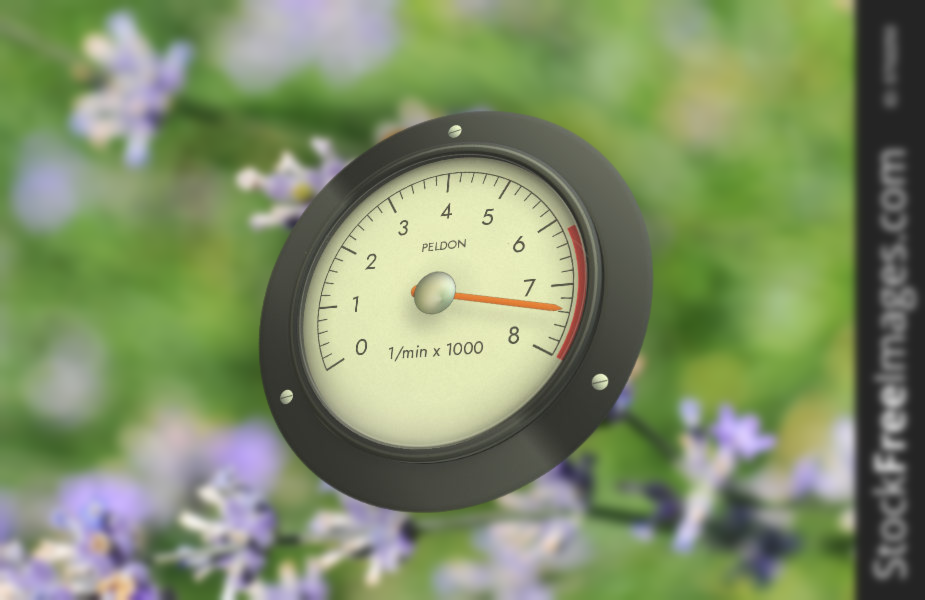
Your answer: **7400** rpm
